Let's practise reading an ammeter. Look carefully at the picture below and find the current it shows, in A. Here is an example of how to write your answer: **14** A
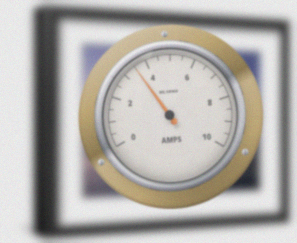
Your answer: **3.5** A
